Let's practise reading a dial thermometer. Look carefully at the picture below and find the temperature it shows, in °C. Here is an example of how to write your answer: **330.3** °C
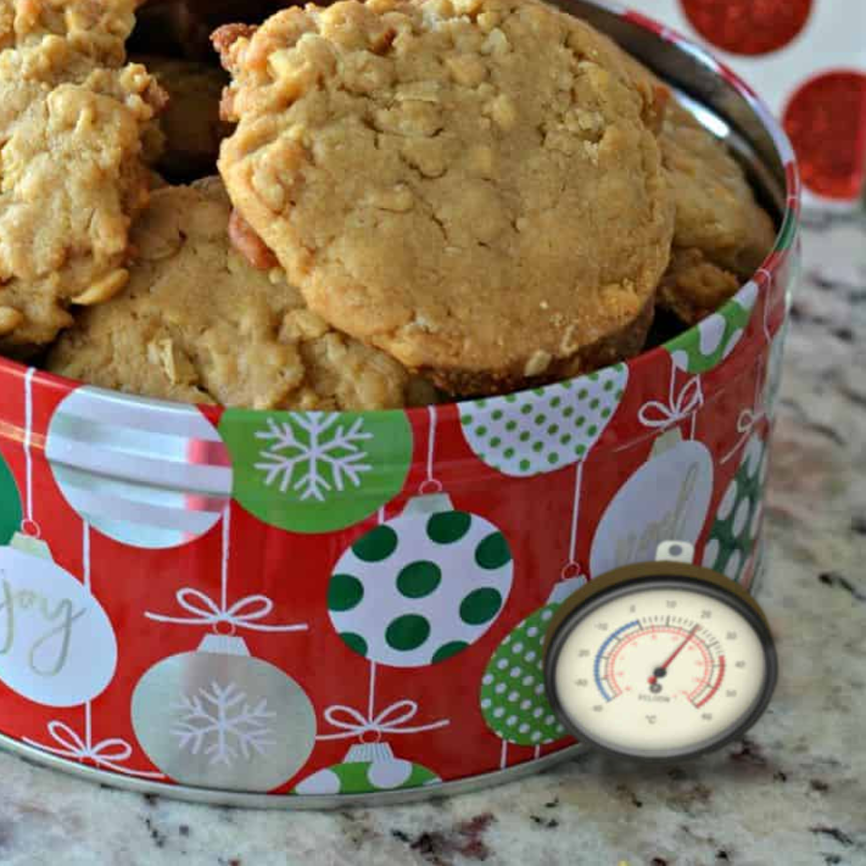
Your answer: **20** °C
